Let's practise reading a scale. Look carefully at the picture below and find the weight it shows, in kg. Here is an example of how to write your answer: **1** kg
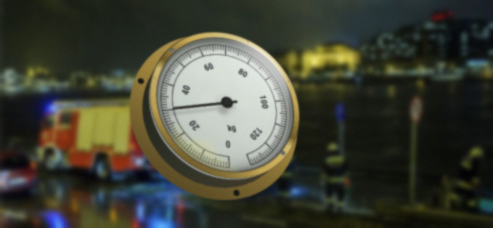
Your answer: **30** kg
